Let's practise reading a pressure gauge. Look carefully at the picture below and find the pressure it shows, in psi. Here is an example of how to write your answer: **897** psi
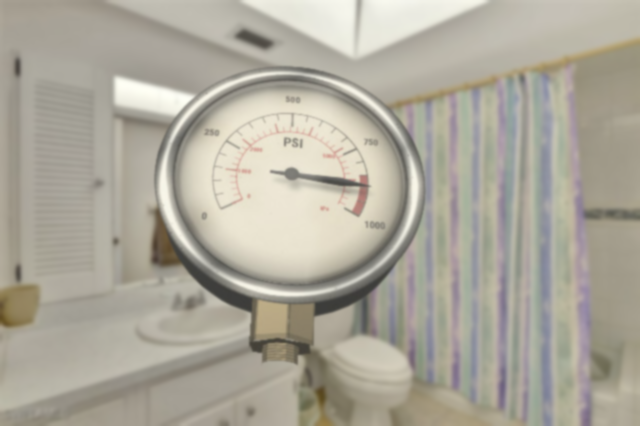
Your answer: **900** psi
